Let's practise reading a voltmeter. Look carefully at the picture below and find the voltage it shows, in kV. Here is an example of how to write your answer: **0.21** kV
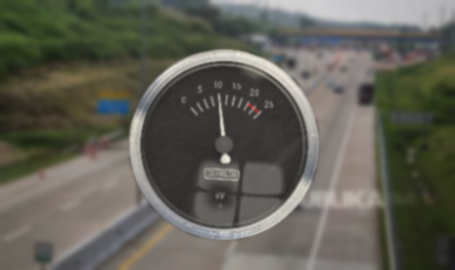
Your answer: **10** kV
